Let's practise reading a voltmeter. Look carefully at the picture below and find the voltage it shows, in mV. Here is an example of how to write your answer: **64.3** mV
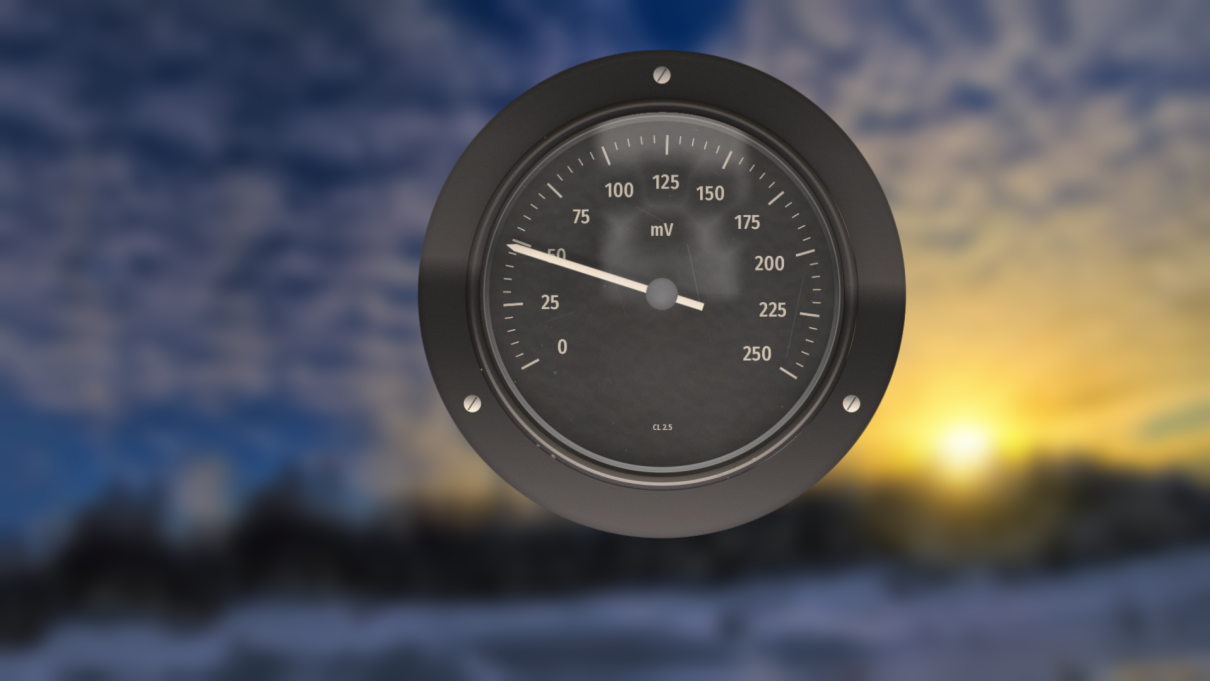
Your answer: **47.5** mV
